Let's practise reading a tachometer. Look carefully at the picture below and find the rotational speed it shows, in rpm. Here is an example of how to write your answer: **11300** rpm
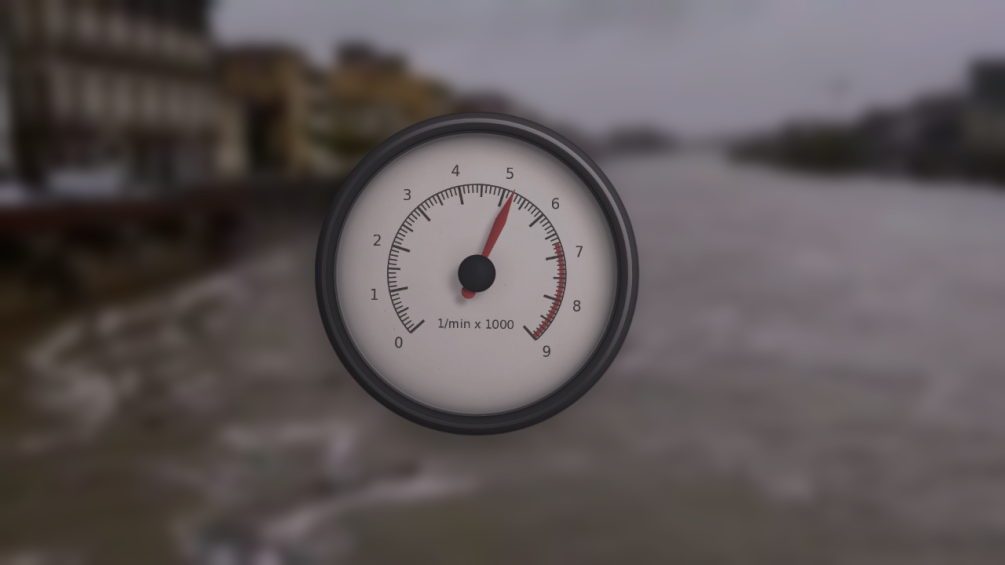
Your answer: **5200** rpm
